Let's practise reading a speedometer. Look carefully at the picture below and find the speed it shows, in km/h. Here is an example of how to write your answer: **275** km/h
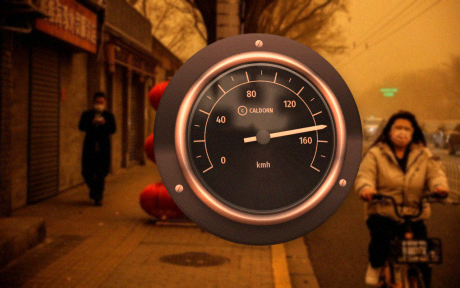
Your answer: **150** km/h
